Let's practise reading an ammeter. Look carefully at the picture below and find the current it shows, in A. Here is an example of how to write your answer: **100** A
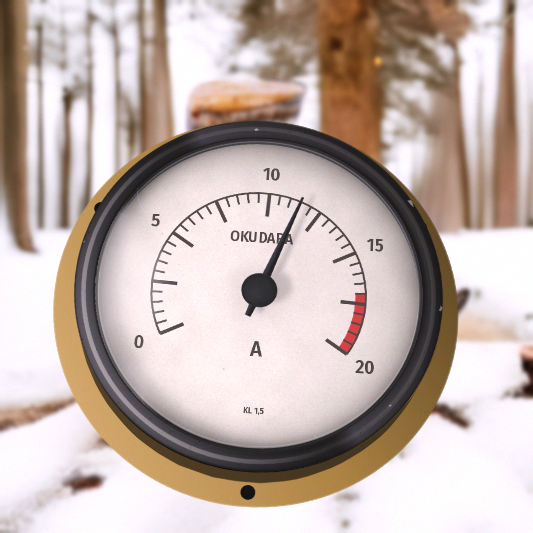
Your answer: **11.5** A
